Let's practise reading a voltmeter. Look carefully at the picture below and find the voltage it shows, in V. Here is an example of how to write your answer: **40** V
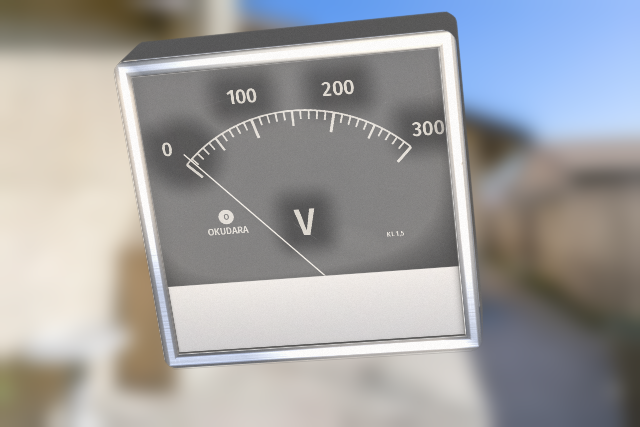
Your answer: **10** V
